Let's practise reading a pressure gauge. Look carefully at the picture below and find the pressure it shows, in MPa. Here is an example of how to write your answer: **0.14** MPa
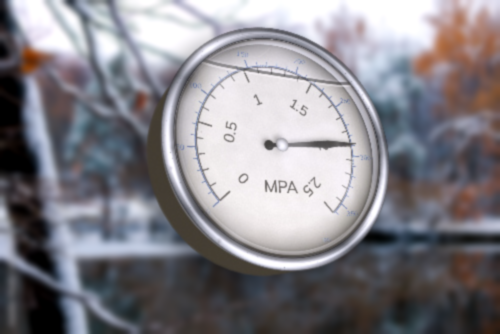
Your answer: **2** MPa
